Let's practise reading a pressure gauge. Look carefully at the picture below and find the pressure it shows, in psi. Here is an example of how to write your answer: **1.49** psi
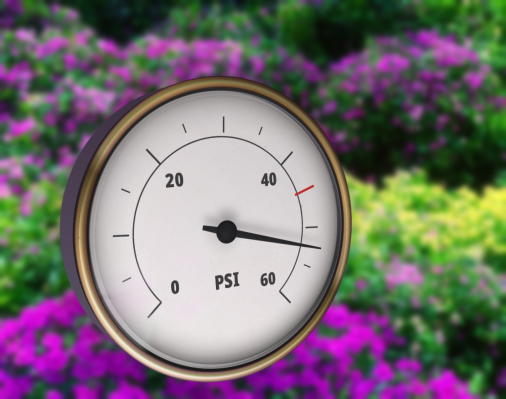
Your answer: **52.5** psi
